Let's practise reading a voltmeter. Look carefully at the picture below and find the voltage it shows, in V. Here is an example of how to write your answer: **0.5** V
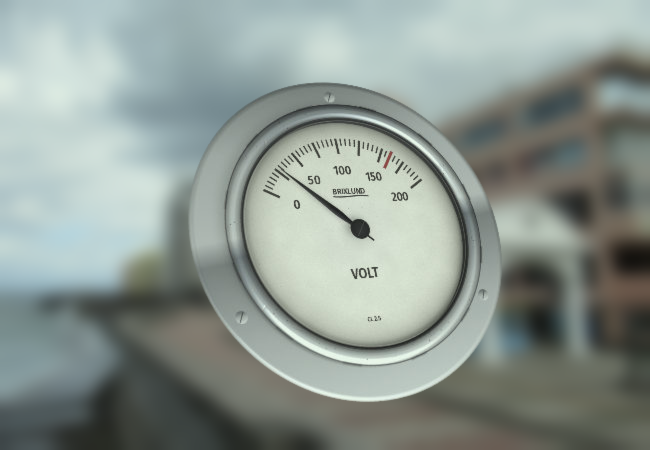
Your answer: **25** V
